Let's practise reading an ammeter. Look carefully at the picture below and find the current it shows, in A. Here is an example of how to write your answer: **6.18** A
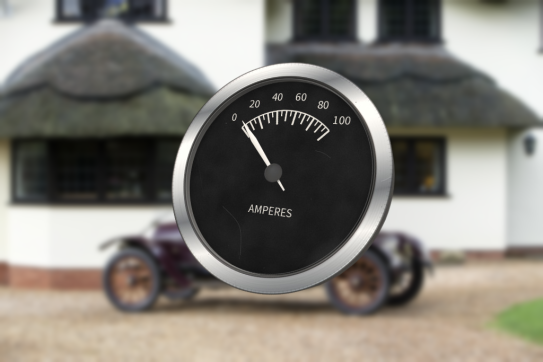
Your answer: **5** A
